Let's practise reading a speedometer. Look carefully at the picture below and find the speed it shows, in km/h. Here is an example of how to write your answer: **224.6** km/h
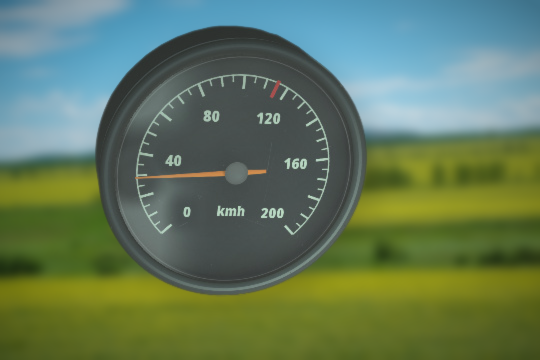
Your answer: **30** km/h
